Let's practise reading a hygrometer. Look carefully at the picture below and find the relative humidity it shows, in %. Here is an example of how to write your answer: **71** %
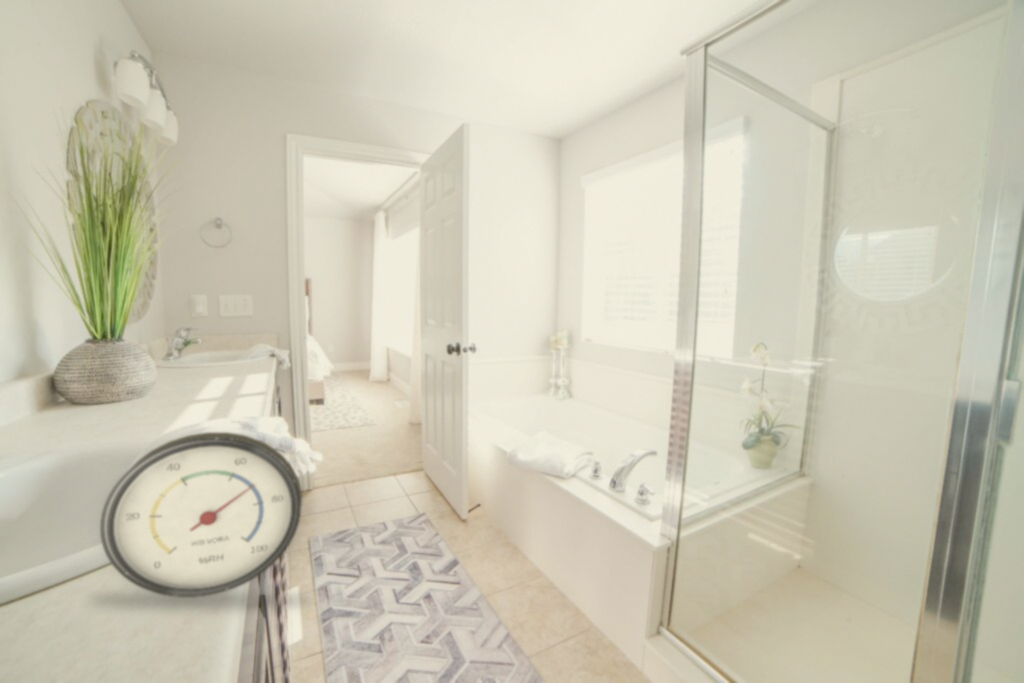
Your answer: **70** %
